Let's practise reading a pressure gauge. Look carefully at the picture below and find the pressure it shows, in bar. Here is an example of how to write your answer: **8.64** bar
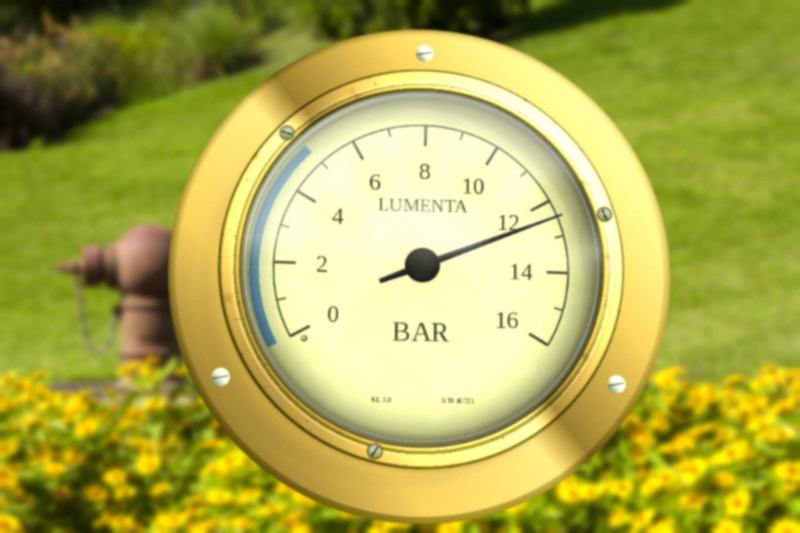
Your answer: **12.5** bar
